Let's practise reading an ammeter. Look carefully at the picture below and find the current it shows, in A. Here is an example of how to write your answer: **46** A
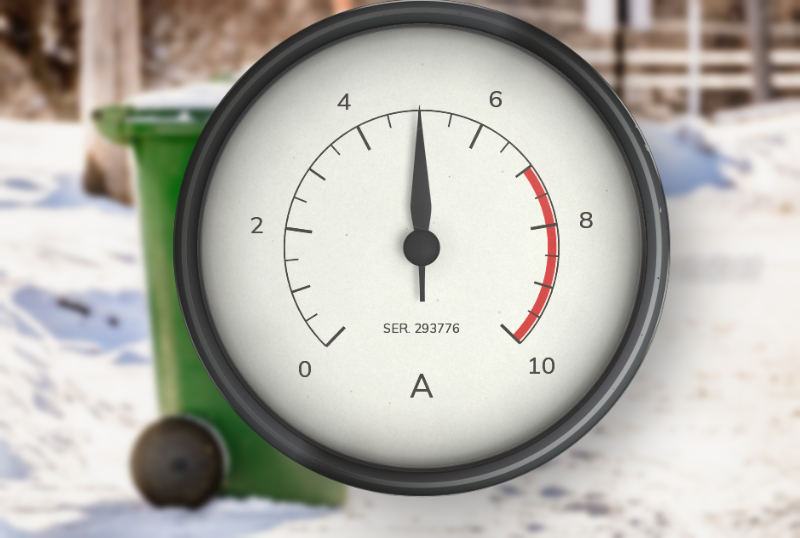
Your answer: **5** A
